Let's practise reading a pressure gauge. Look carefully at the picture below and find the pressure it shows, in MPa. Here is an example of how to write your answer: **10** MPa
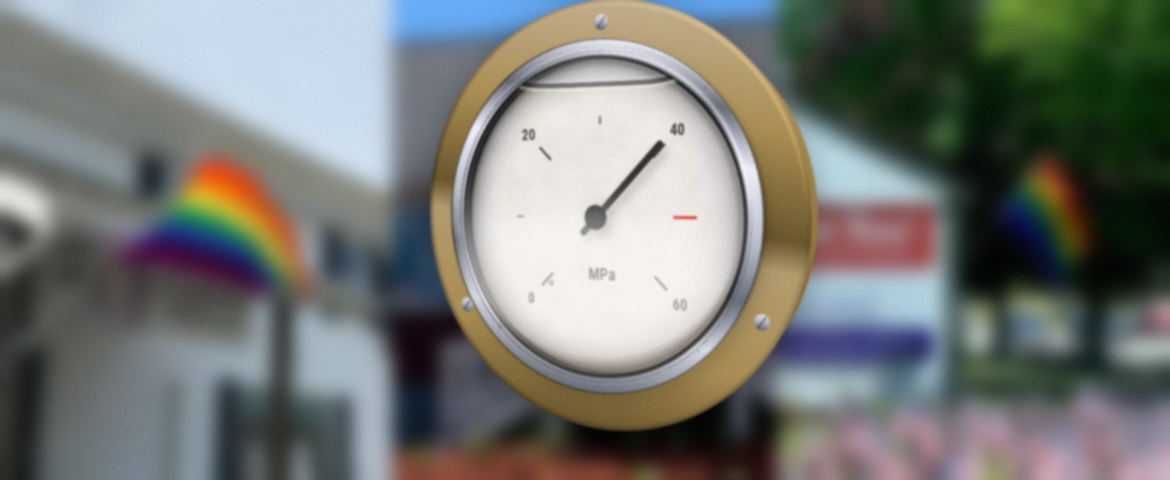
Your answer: **40** MPa
